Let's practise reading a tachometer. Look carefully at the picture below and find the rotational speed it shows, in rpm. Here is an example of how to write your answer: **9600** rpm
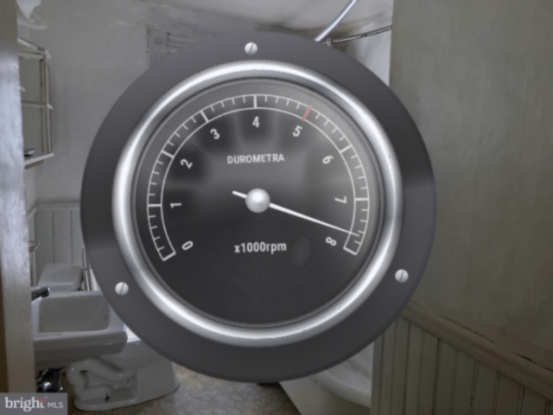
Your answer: **7700** rpm
